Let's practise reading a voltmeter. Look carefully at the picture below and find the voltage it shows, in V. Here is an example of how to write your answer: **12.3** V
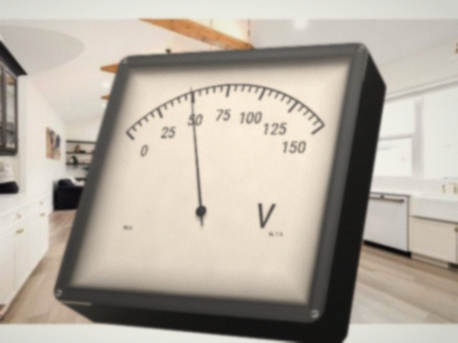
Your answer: **50** V
